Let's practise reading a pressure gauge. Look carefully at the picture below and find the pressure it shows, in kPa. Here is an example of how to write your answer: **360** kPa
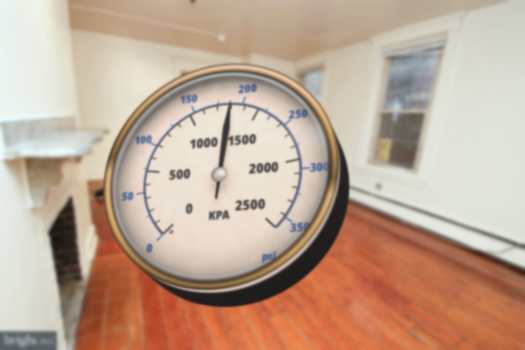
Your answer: **1300** kPa
